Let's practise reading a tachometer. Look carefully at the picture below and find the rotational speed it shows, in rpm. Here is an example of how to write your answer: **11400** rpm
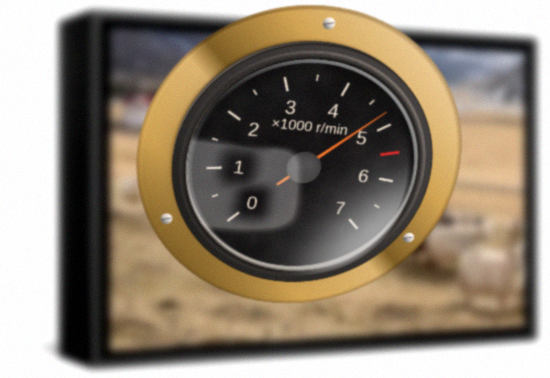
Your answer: **4750** rpm
